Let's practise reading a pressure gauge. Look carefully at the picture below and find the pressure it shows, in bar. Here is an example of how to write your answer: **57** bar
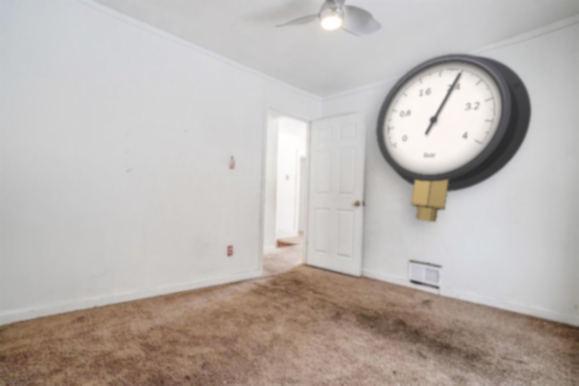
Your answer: **2.4** bar
